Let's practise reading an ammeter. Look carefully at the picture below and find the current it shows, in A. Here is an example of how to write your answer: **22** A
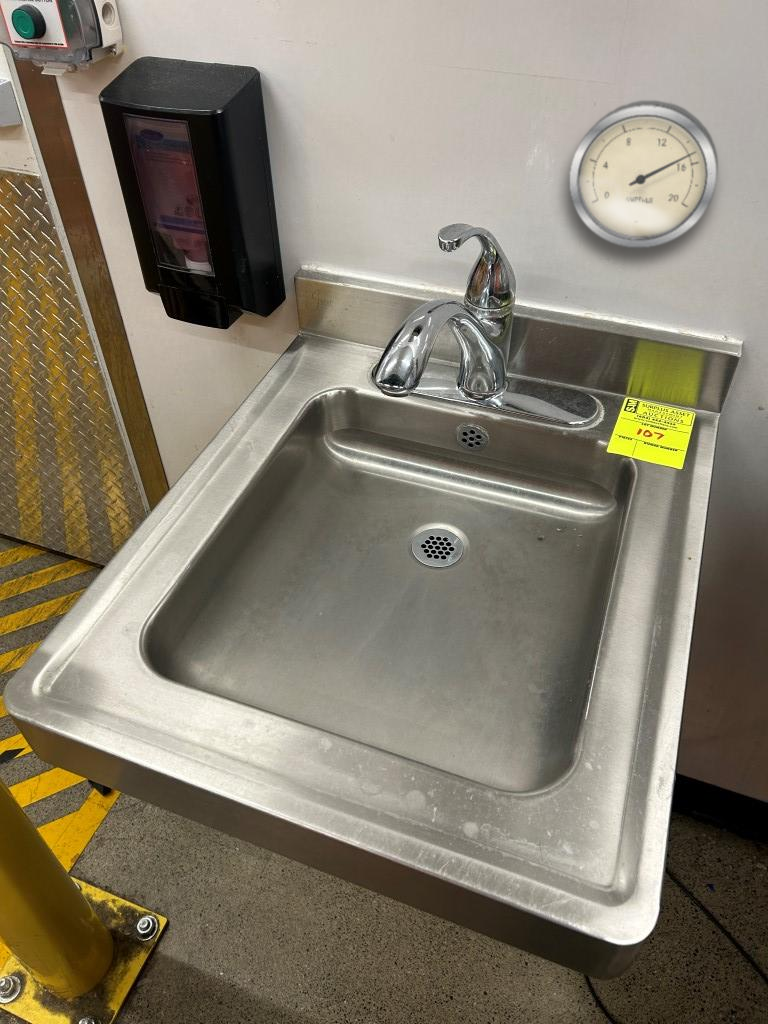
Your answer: **15** A
